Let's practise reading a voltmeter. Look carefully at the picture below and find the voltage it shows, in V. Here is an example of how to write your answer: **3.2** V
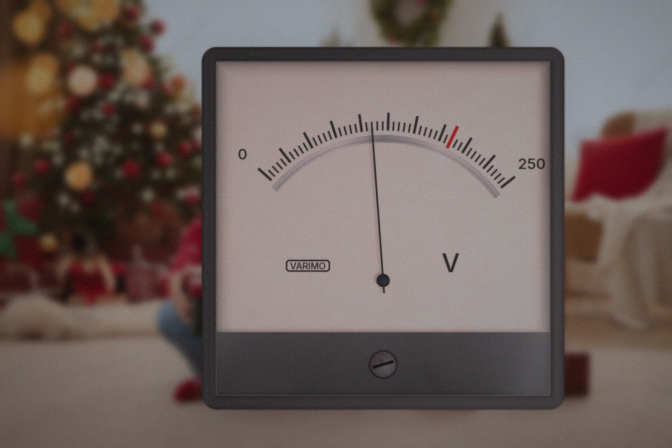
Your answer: **110** V
